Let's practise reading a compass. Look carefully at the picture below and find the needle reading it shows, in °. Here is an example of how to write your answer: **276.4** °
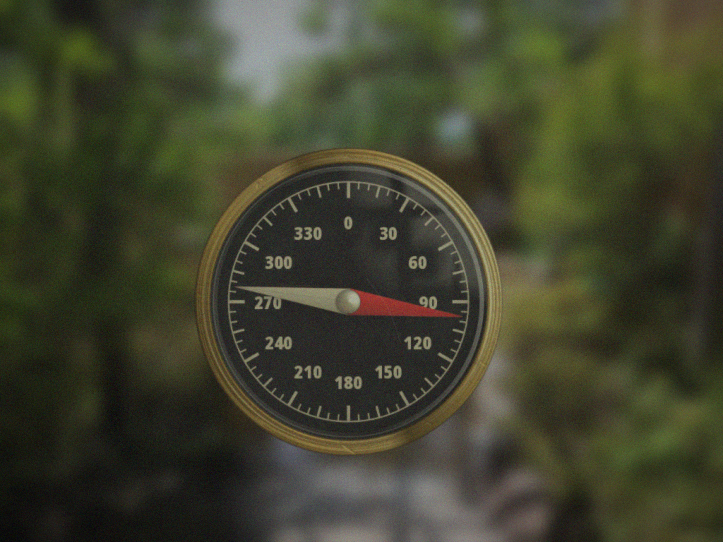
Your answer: **97.5** °
